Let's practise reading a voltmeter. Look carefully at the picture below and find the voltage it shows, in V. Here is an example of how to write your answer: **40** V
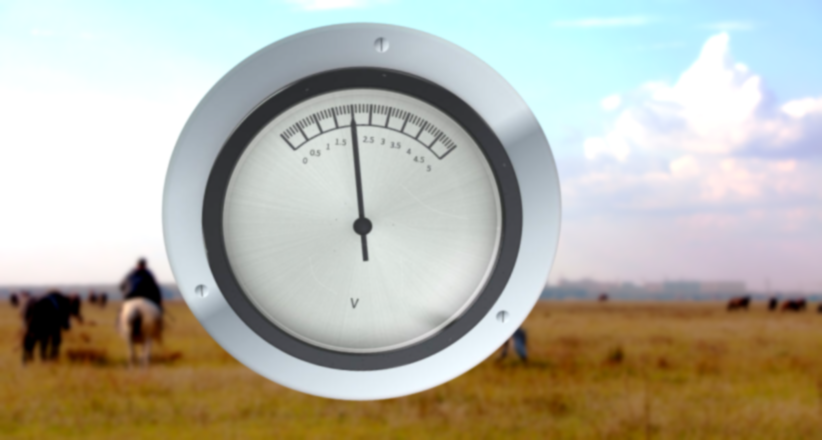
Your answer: **2** V
